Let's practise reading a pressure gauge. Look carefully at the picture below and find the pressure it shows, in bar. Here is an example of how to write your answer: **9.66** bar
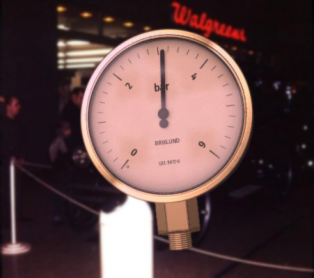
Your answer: **3.1** bar
